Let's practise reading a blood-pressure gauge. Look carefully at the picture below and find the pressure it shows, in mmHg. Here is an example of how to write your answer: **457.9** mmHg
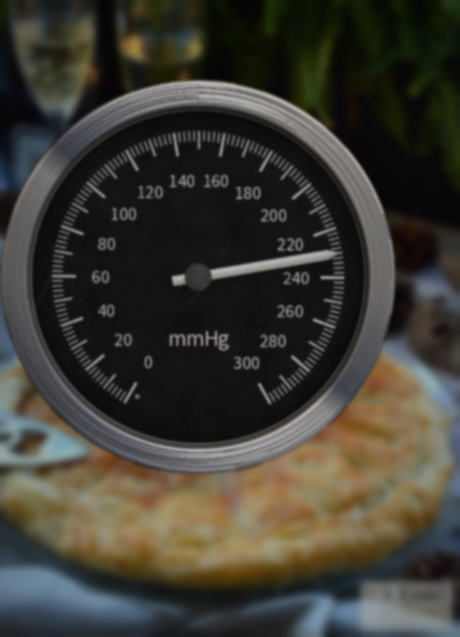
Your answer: **230** mmHg
